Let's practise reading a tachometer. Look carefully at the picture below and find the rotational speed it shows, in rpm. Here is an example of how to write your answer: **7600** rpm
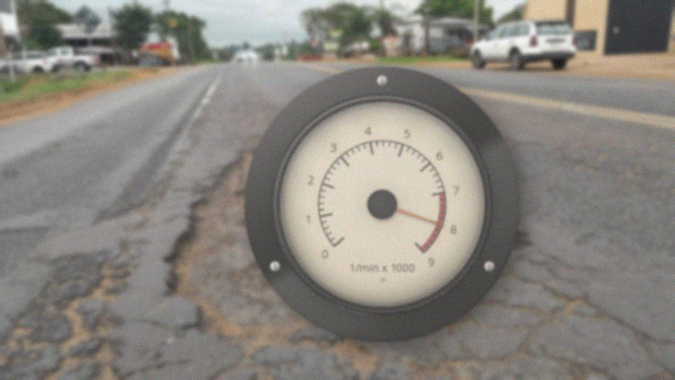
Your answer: **8000** rpm
